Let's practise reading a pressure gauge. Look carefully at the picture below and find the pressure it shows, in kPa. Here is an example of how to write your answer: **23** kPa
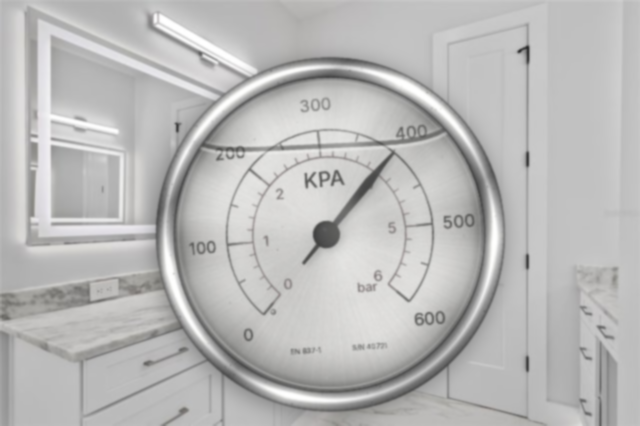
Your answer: **400** kPa
